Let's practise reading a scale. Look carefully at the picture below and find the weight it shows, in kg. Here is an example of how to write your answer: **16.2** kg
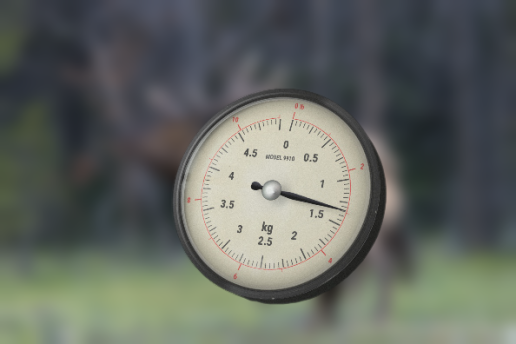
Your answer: **1.35** kg
